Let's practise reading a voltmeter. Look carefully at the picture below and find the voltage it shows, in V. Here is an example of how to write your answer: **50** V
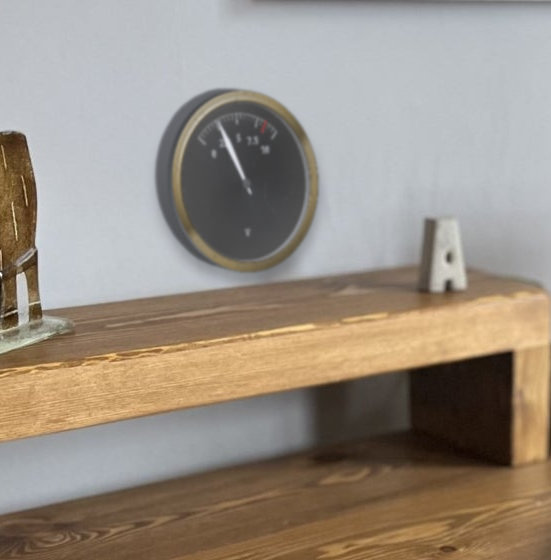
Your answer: **2.5** V
